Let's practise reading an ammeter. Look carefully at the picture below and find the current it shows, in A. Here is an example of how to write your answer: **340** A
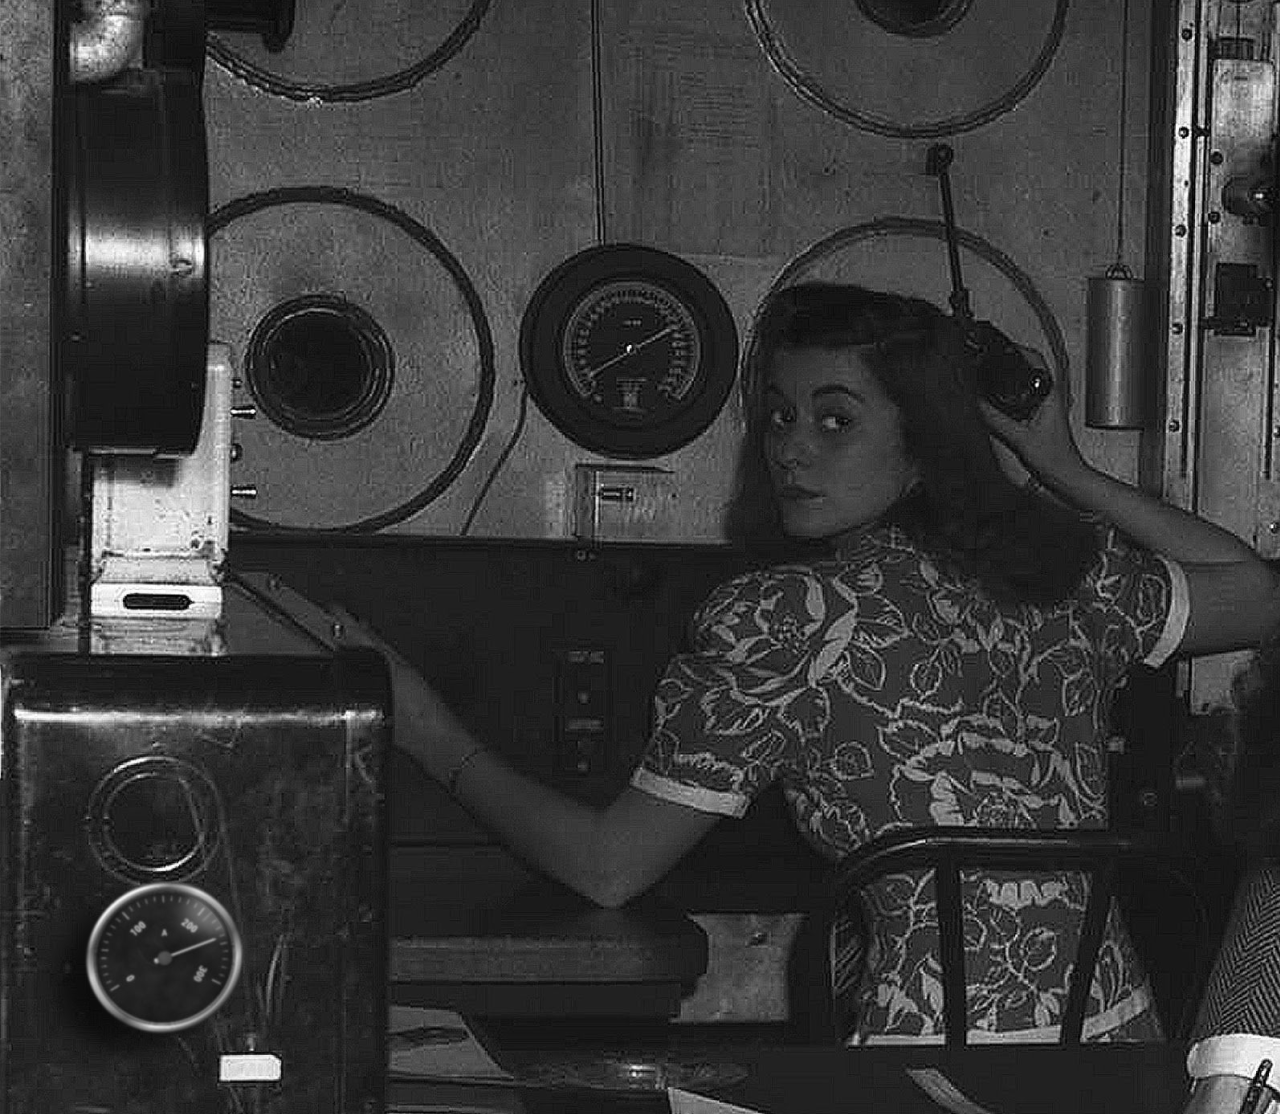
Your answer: **240** A
